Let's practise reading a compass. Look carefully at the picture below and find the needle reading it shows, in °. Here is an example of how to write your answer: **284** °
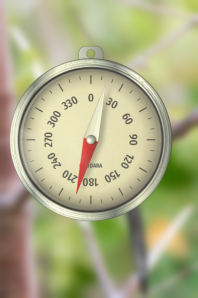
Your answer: **195** °
